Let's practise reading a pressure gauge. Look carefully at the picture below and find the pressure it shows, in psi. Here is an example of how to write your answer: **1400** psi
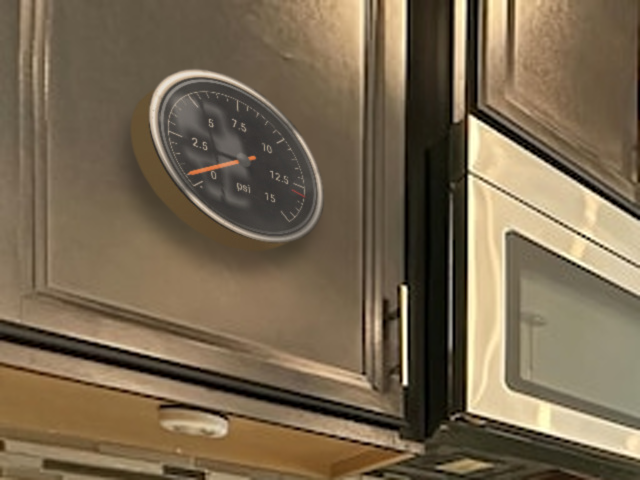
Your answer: **0.5** psi
